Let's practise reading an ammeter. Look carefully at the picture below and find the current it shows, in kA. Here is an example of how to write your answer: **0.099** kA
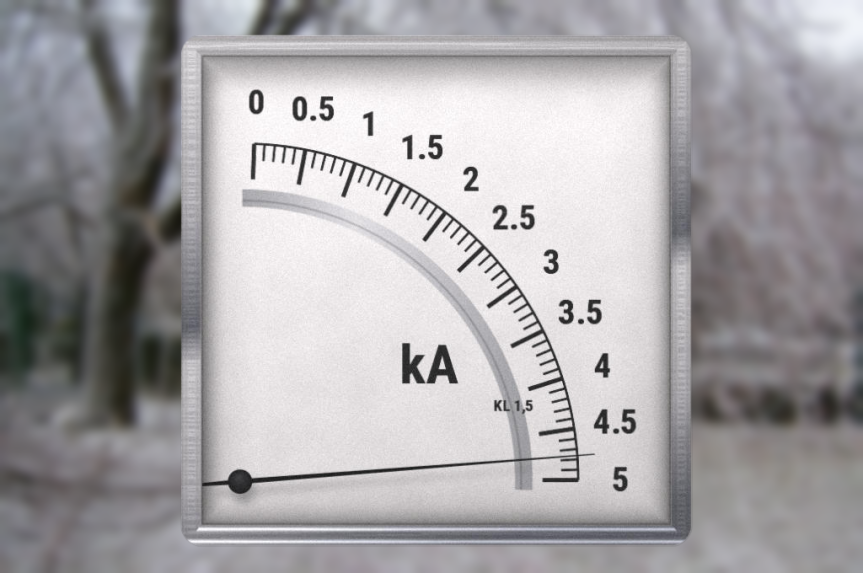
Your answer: **4.75** kA
